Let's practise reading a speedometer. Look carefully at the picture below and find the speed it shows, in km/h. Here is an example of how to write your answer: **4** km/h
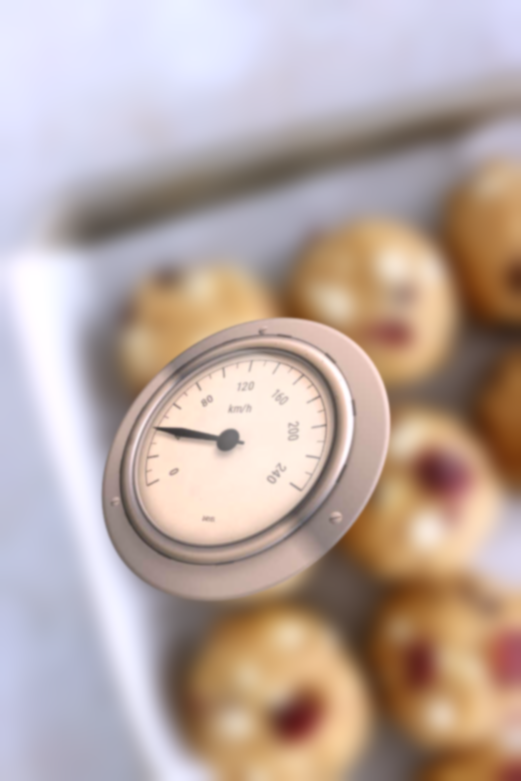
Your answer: **40** km/h
